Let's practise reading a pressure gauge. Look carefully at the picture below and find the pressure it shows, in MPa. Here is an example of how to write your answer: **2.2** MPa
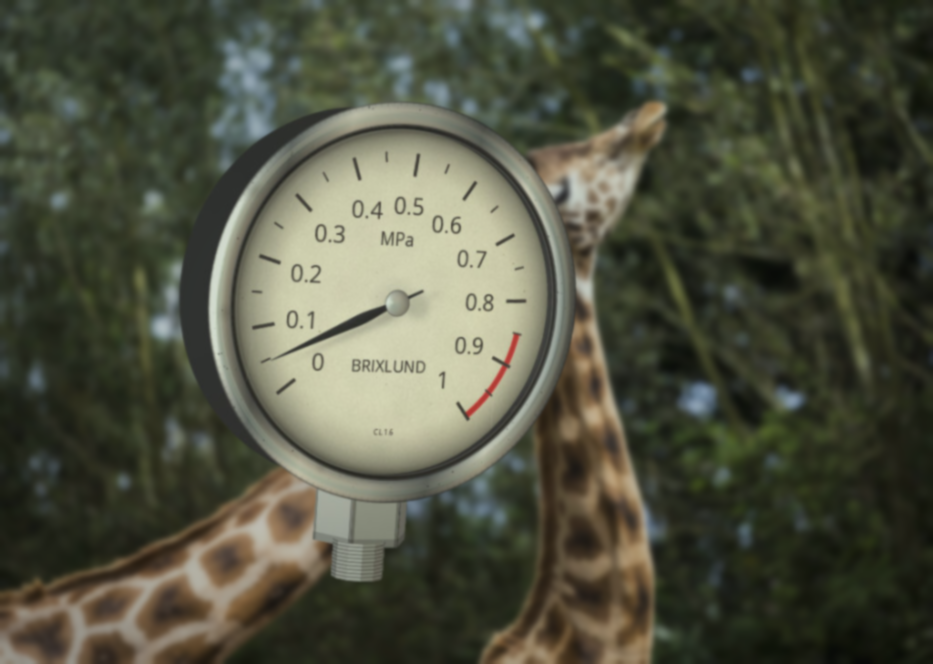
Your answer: **0.05** MPa
